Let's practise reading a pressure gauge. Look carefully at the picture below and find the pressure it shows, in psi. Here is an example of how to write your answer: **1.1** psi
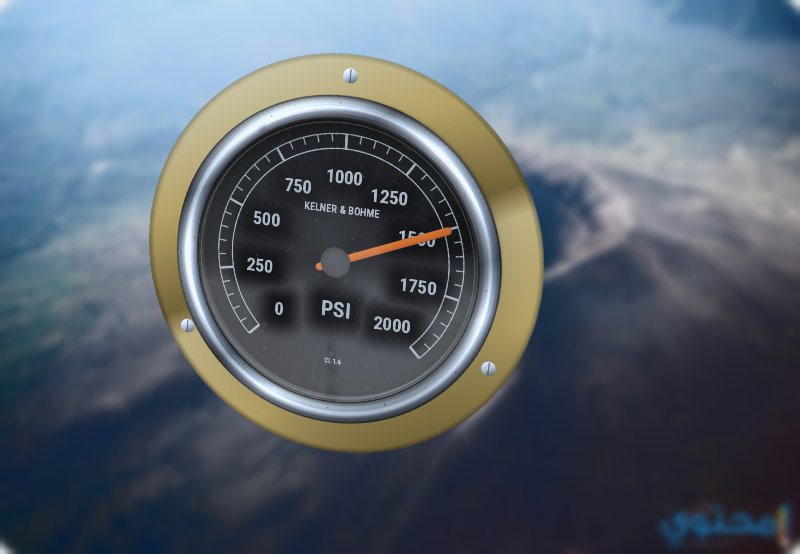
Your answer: **1500** psi
